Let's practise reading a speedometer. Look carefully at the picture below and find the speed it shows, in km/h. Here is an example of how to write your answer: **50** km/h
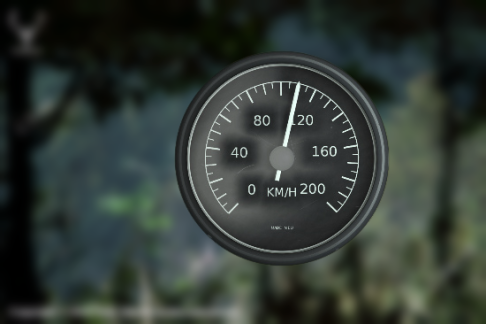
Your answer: **110** km/h
